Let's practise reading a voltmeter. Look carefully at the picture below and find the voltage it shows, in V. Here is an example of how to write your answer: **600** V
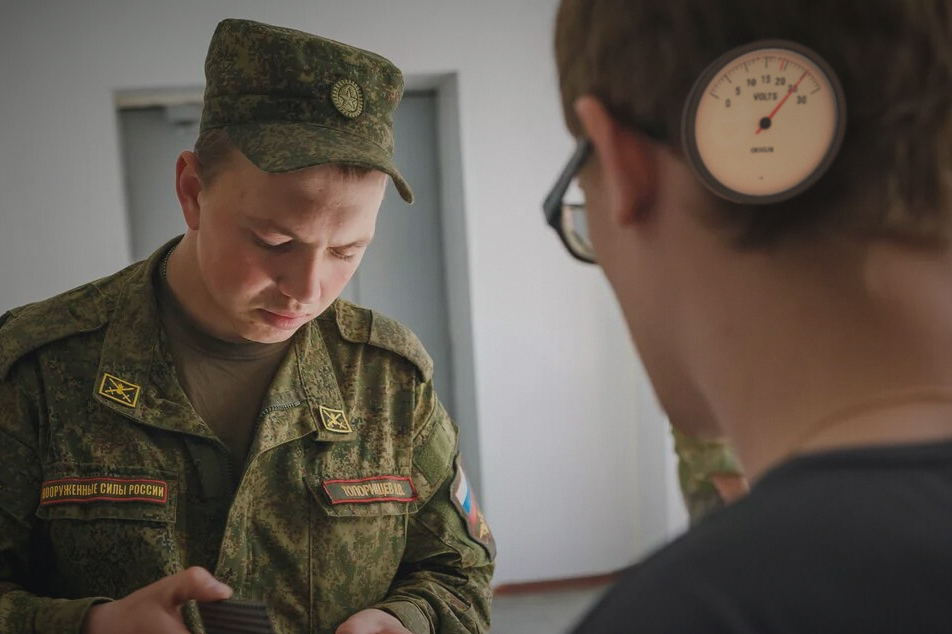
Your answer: **25** V
